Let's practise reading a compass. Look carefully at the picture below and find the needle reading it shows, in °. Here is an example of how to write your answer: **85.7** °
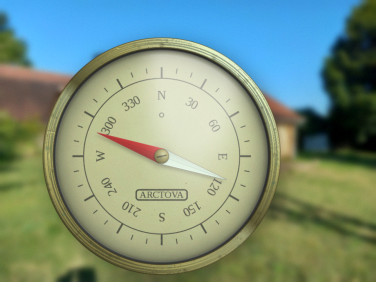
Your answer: **290** °
